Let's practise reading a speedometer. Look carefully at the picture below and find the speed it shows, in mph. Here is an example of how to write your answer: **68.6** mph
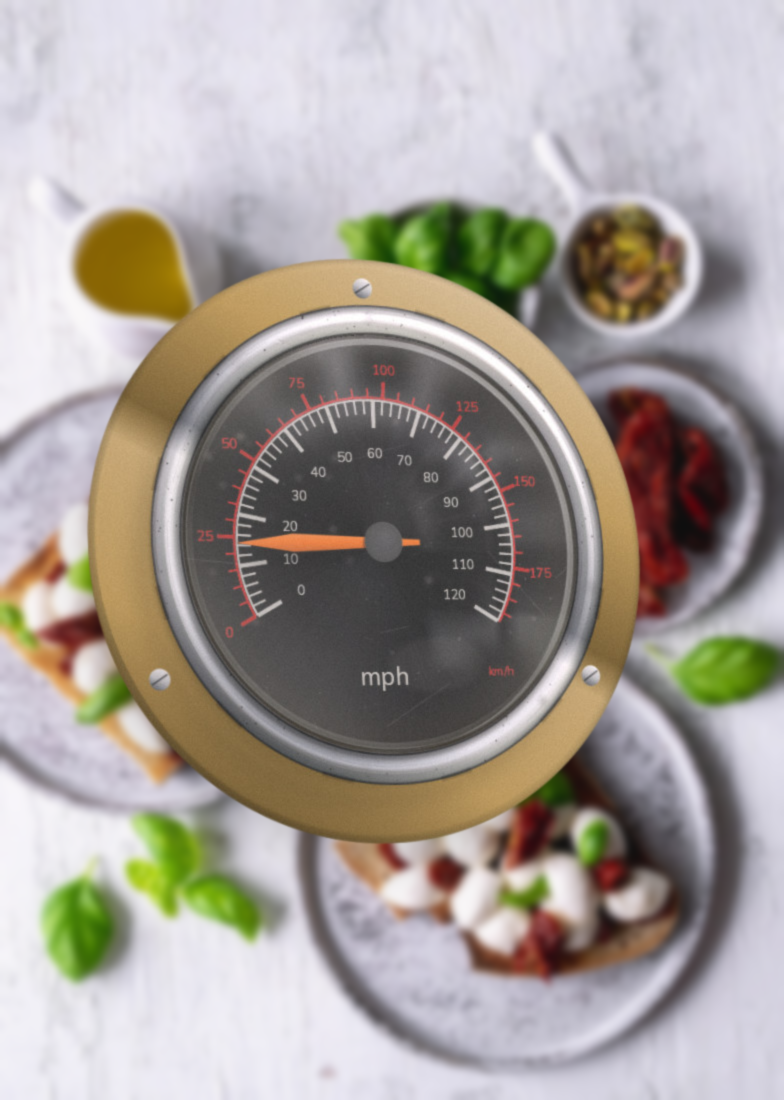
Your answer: **14** mph
